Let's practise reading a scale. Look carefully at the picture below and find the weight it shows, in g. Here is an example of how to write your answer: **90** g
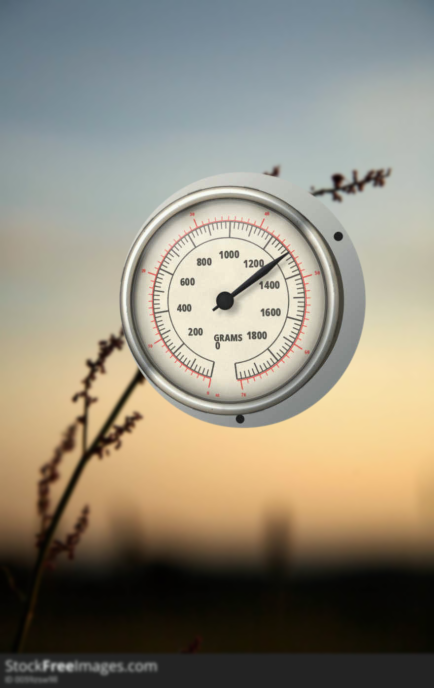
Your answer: **1300** g
